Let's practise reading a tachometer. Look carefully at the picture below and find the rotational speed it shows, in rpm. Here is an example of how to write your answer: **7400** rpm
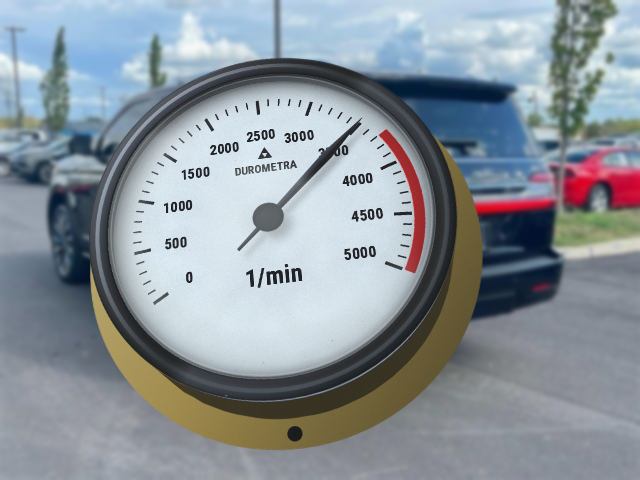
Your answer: **3500** rpm
